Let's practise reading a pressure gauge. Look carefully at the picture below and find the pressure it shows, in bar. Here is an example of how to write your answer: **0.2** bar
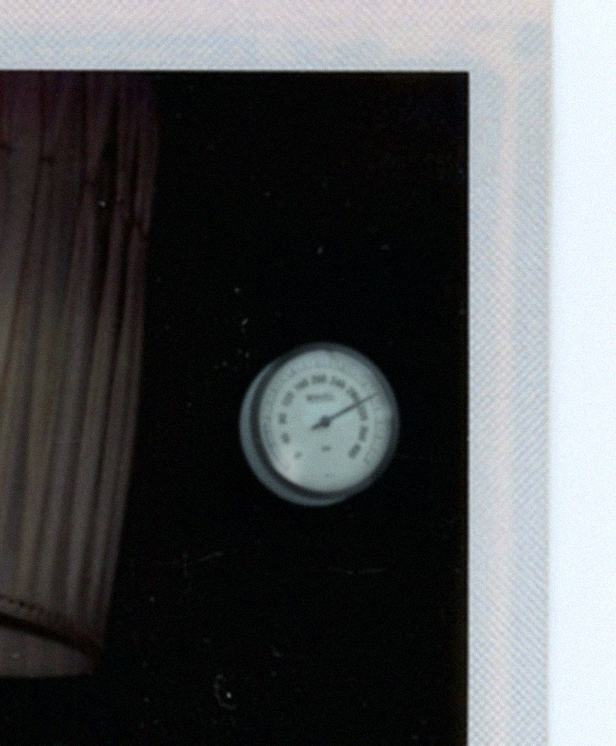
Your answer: **300** bar
